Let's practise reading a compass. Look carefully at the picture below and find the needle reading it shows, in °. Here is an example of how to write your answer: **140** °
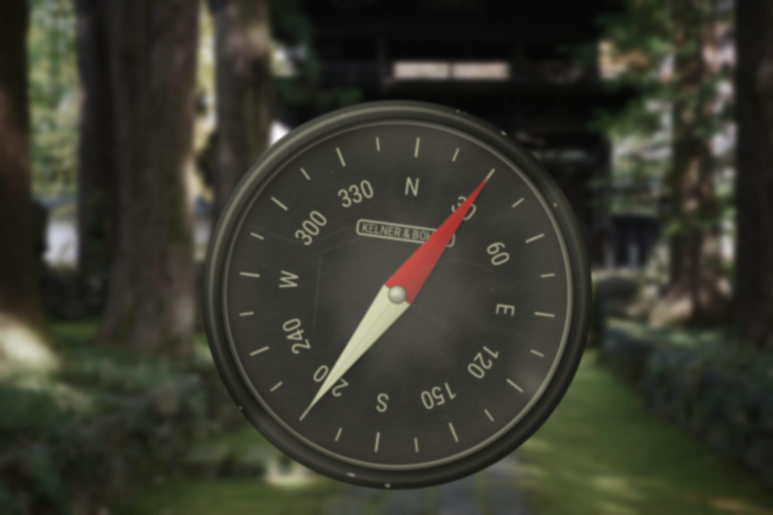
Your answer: **30** °
